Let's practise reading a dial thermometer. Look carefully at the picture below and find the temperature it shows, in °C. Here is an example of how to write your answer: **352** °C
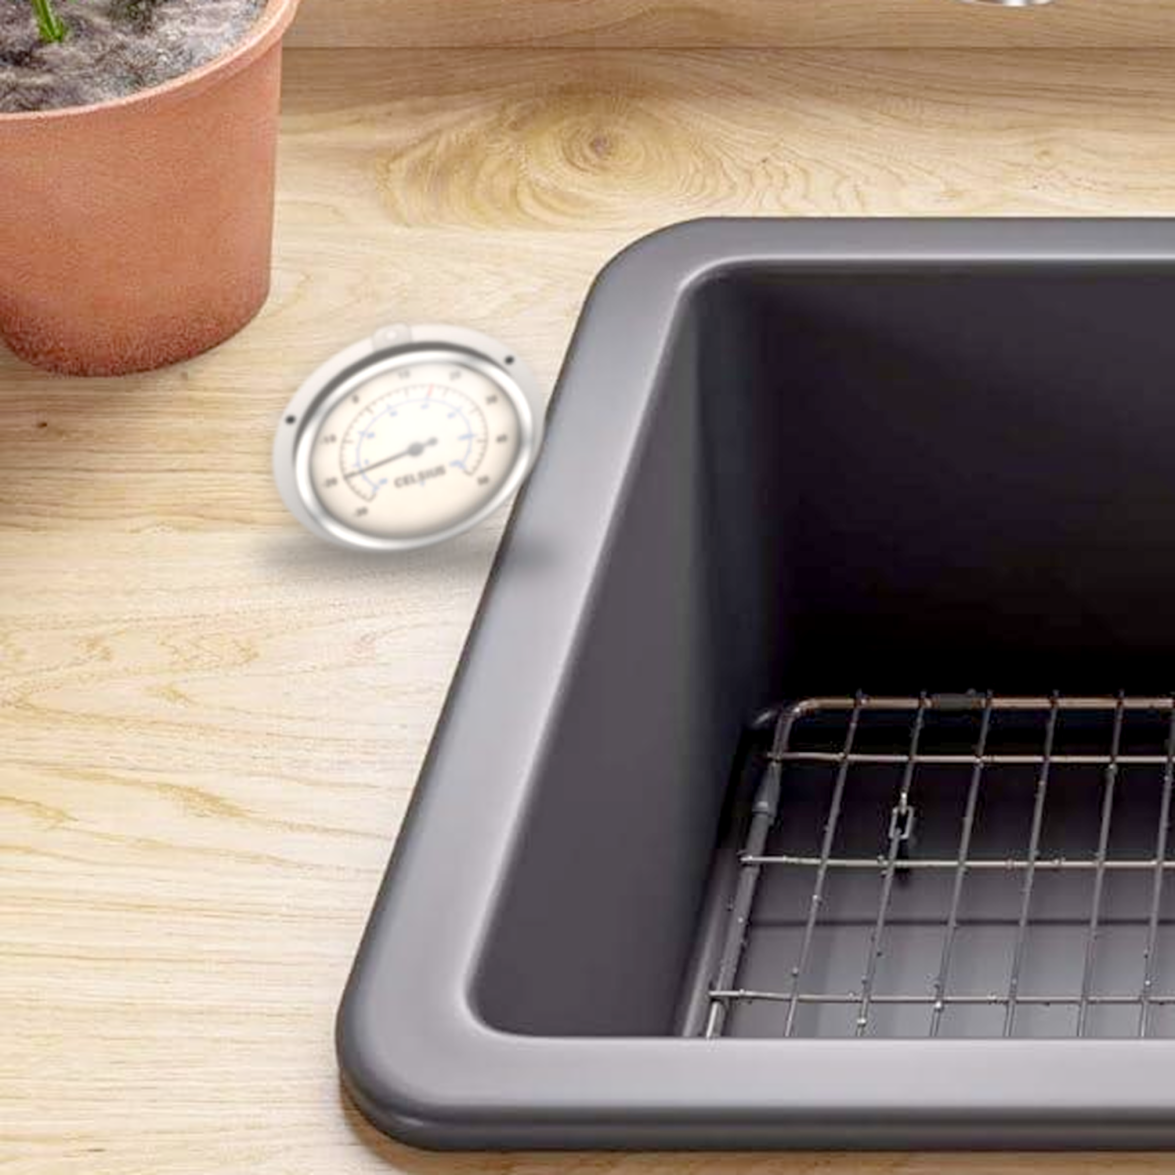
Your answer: **-20** °C
